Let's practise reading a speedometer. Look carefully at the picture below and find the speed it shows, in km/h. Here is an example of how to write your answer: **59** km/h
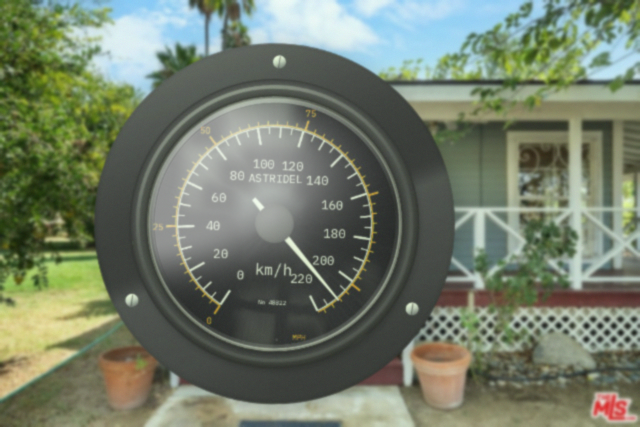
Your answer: **210** km/h
